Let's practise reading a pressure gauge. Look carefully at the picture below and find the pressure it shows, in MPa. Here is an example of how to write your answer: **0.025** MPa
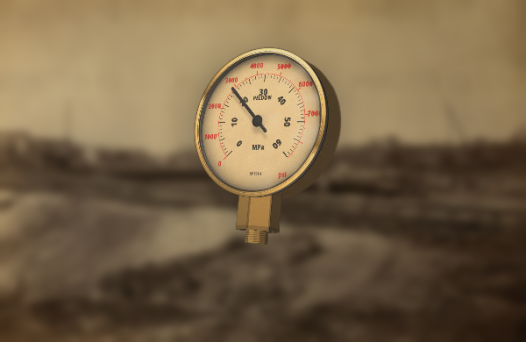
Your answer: **20** MPa
